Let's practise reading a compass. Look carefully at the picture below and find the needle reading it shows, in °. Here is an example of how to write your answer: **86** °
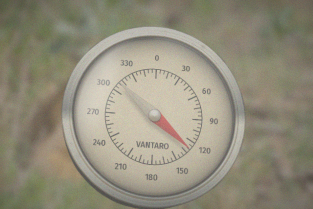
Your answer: **130** °
